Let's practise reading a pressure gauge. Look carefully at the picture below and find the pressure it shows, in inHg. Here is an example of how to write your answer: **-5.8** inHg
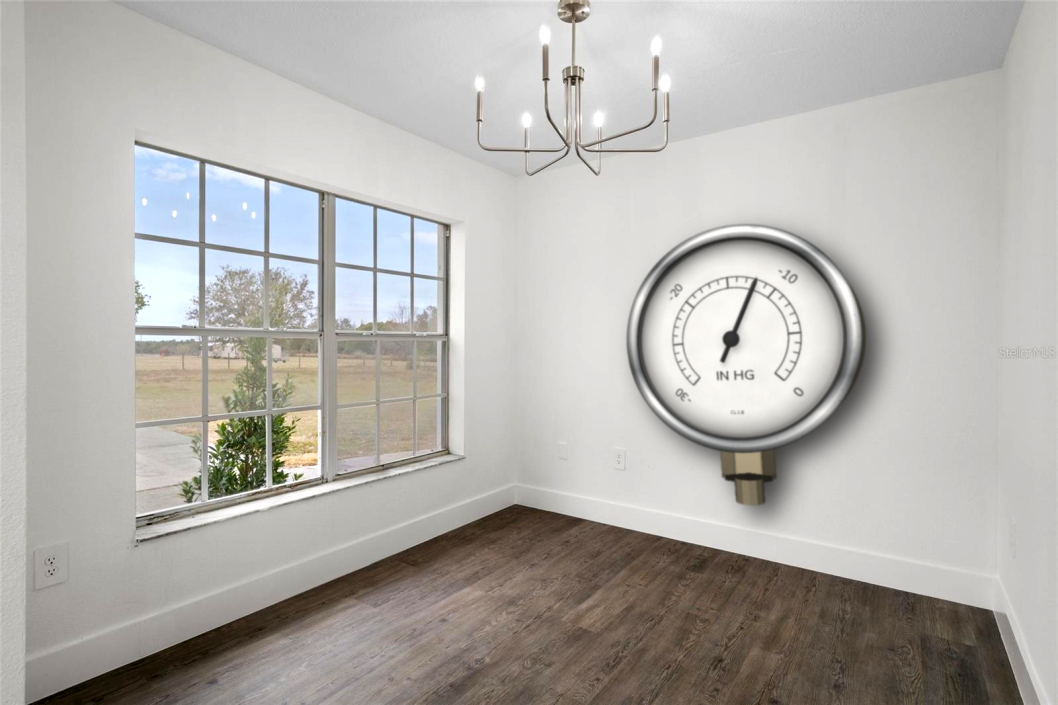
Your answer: **-12** inHg
